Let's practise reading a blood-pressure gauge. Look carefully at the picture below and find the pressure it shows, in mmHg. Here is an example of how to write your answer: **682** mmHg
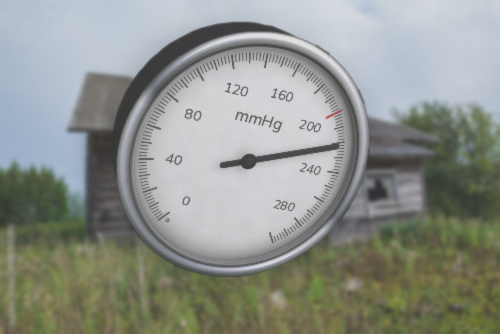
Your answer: **220** mmHg
